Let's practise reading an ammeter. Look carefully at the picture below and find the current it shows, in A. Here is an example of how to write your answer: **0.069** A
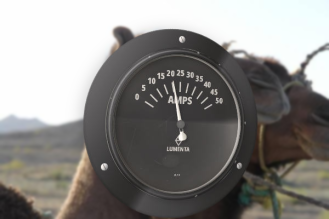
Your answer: **20** A
